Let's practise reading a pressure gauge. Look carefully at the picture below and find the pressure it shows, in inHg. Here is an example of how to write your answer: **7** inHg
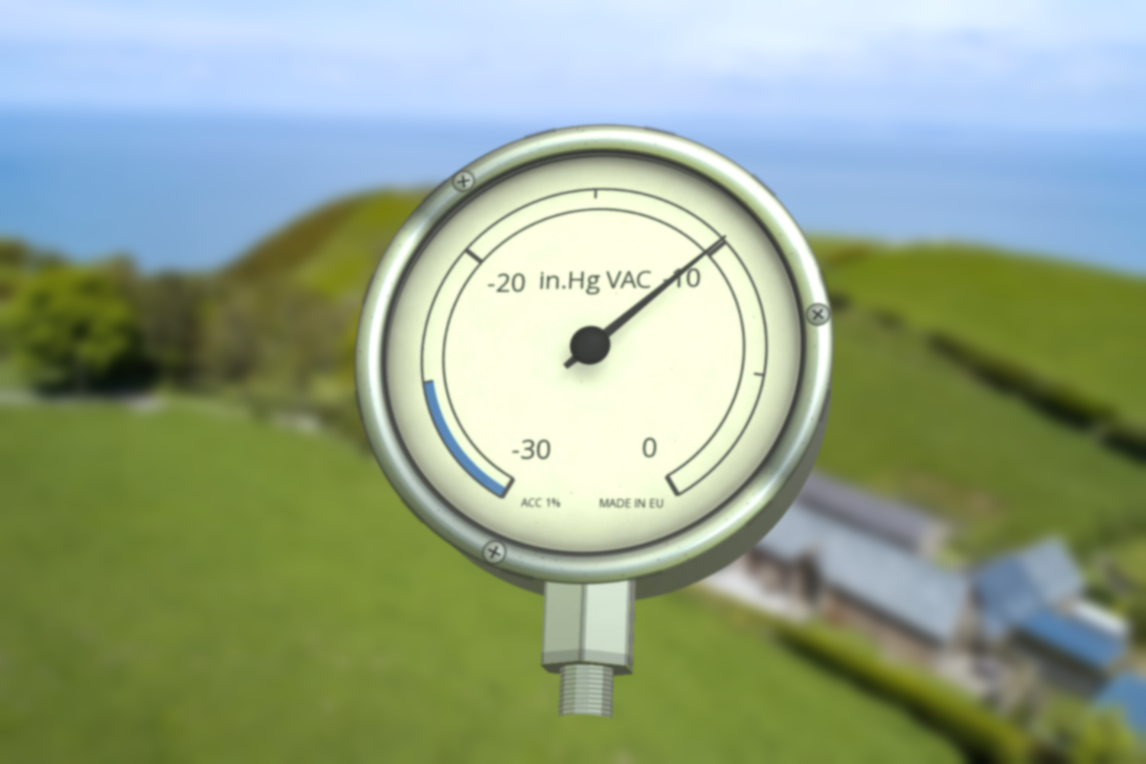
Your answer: **-10** inHg
